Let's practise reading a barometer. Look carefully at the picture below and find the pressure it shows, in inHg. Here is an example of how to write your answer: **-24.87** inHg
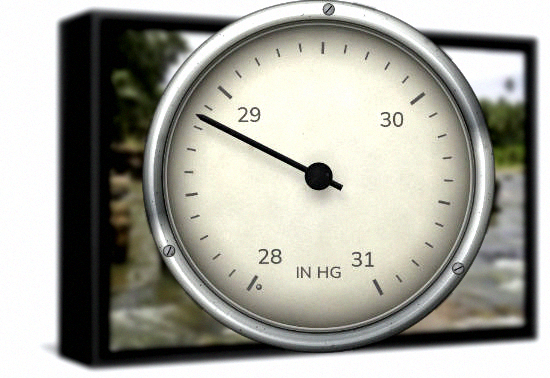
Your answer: **28.85** inHg
